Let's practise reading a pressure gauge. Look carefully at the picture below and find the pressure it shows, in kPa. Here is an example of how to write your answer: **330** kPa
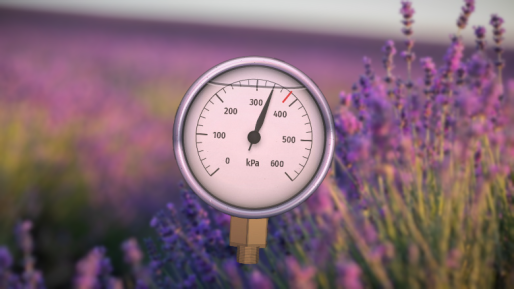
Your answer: **340** kPa
